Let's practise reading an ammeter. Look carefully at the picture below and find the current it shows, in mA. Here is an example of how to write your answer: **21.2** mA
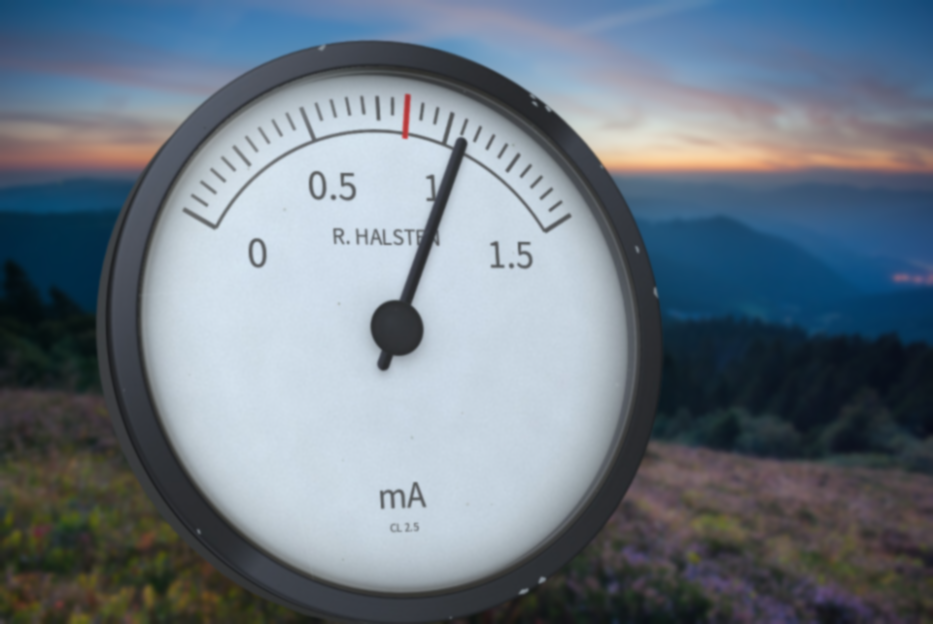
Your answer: **1.05** mA
